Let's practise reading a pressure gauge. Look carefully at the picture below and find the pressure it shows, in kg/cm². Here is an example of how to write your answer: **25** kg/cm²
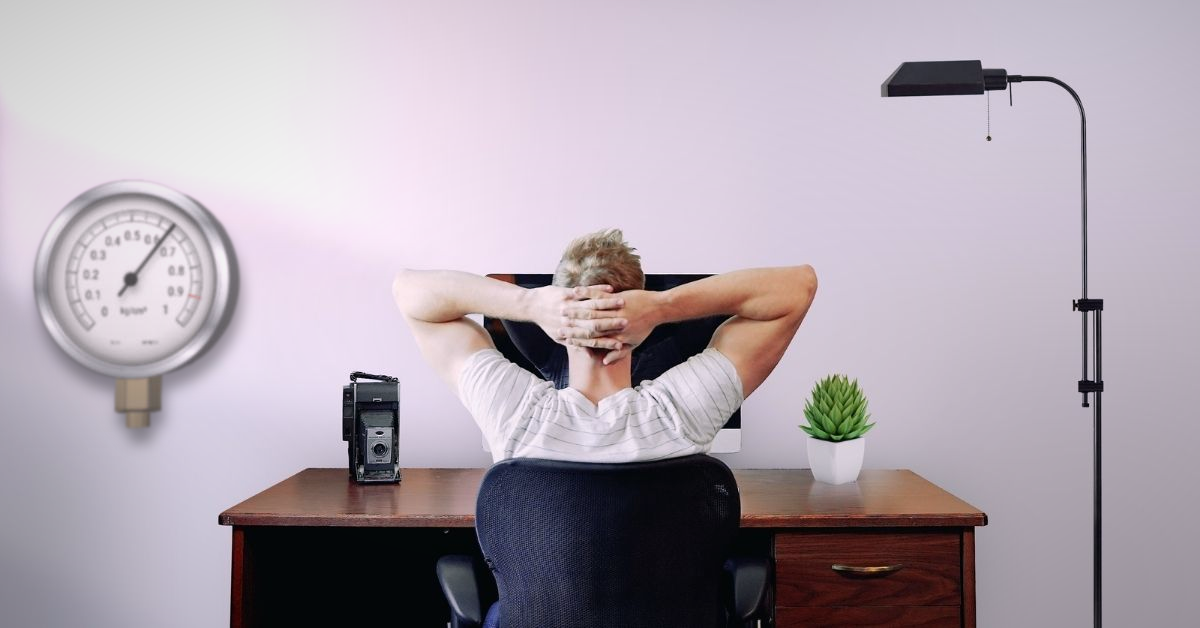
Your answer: **0.65** kg/cm²
